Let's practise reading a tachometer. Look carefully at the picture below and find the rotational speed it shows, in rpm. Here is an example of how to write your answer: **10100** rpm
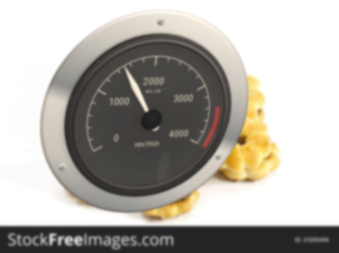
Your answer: **1500** rpm
